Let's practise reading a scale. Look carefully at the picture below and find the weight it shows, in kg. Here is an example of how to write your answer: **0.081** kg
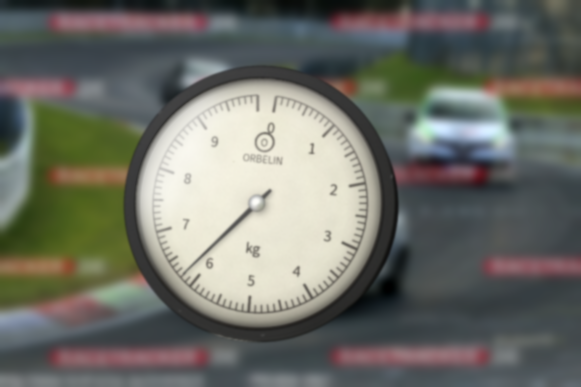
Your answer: **6.2** kg
